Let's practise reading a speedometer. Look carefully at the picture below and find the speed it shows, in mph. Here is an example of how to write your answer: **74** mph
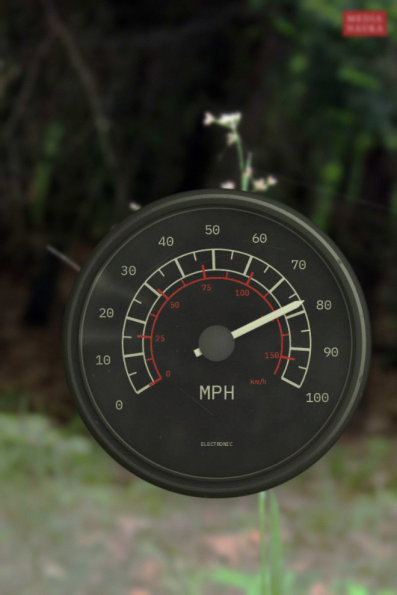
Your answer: **77.5** mph
